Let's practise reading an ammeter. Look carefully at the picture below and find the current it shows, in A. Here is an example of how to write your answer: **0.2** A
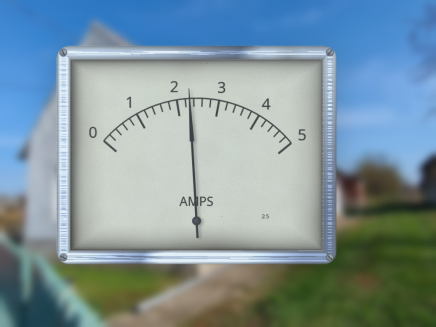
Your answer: **2.3** A
